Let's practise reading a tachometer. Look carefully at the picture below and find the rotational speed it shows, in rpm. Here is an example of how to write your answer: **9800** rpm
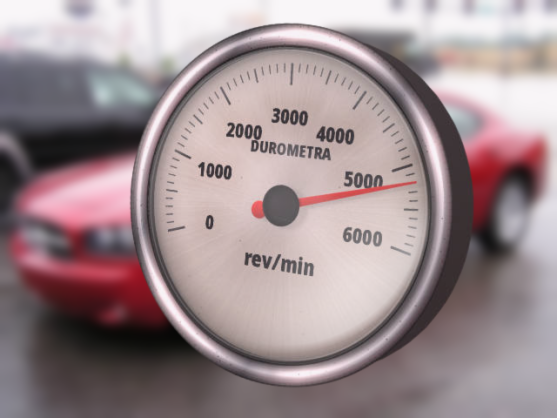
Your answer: **5200** rpm
